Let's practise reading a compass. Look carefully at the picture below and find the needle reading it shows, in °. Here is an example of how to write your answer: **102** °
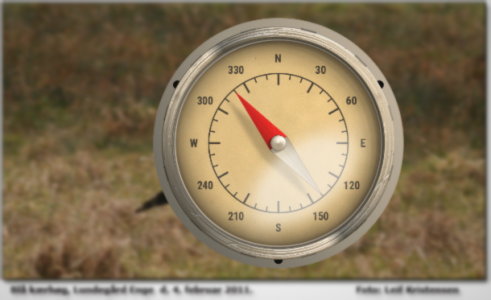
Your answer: **320** °
